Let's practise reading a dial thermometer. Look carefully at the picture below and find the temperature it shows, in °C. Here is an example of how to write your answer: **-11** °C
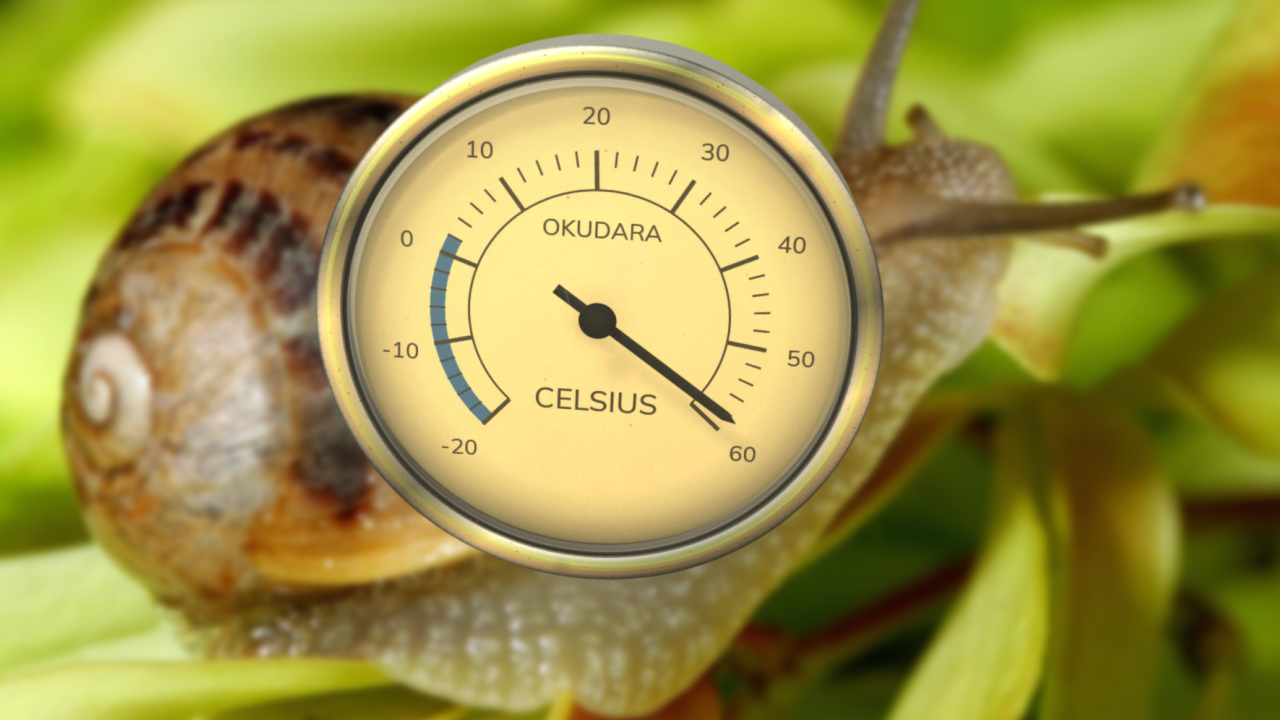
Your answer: **58** °C
